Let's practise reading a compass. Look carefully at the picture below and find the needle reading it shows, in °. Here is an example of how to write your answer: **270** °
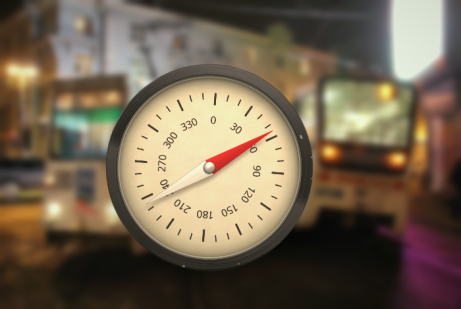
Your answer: **55** °
